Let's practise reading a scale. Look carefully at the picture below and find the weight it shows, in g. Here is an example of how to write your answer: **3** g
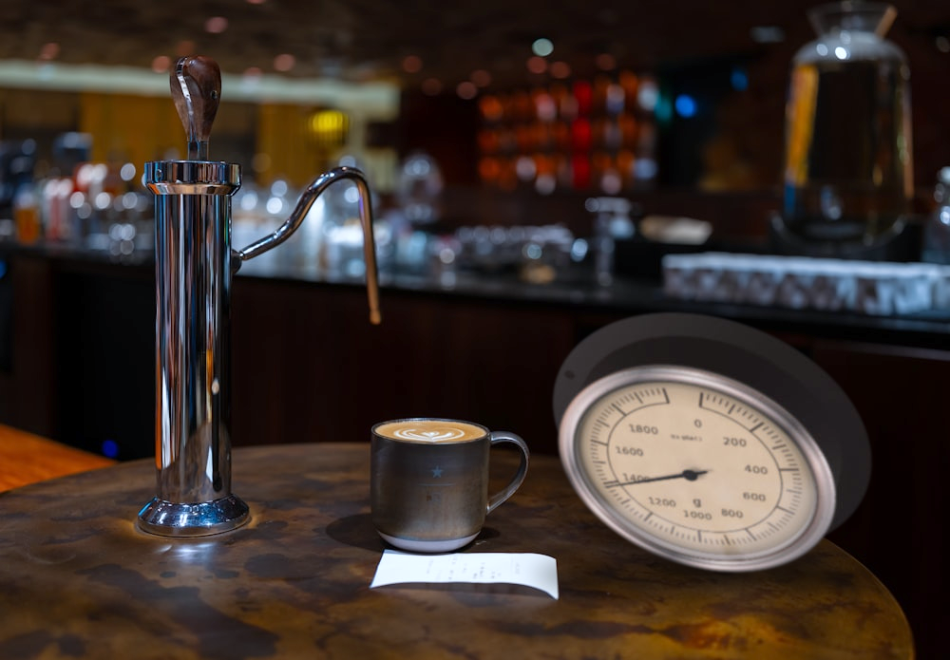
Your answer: **1400** g
